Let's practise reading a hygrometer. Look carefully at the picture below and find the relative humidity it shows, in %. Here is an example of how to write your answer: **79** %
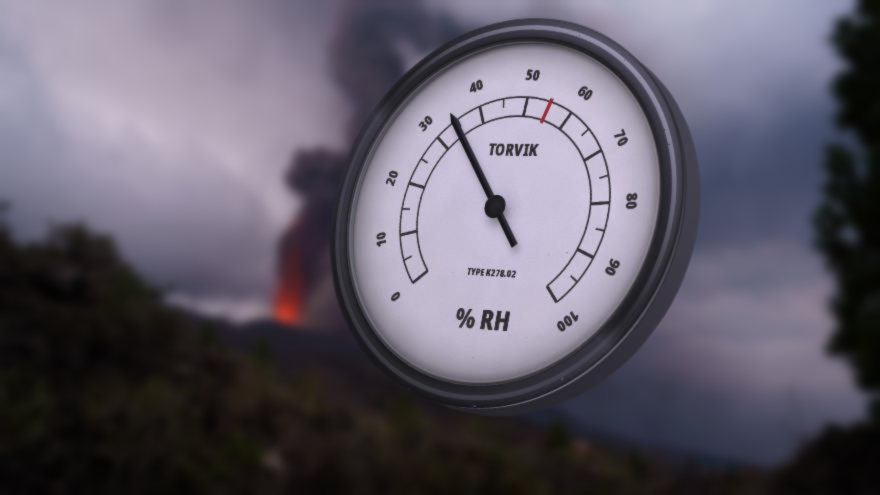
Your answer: **35** %
